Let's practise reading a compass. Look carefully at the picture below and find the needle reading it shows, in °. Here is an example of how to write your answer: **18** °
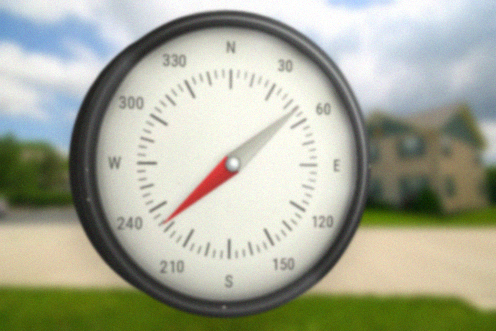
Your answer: **230** °
